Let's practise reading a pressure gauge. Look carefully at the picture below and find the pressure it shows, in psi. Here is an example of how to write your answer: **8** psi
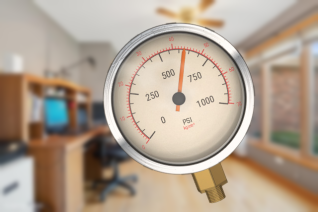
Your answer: **625** psi
